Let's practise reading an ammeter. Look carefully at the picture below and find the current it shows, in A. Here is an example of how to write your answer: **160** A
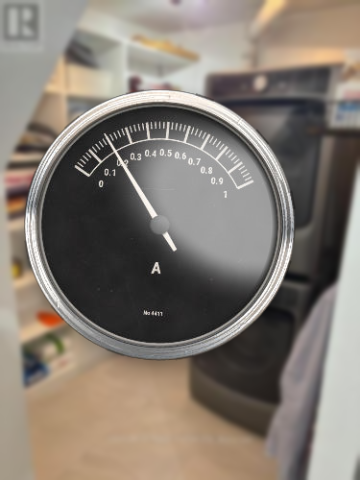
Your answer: **0.2** A
